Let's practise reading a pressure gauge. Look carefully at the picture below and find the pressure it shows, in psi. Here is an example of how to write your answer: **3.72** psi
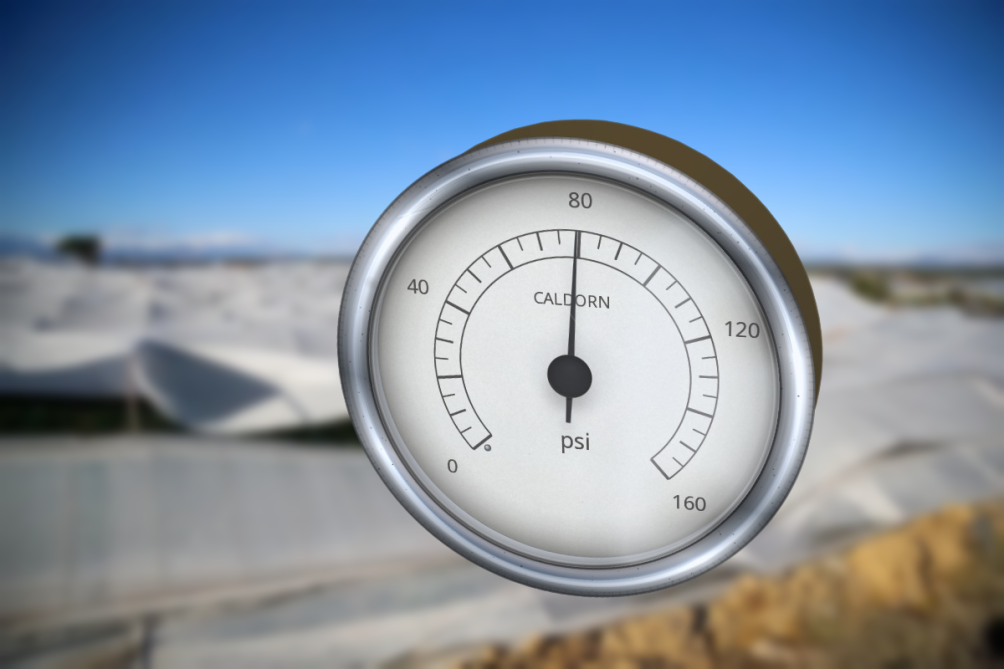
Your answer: **80** psi
